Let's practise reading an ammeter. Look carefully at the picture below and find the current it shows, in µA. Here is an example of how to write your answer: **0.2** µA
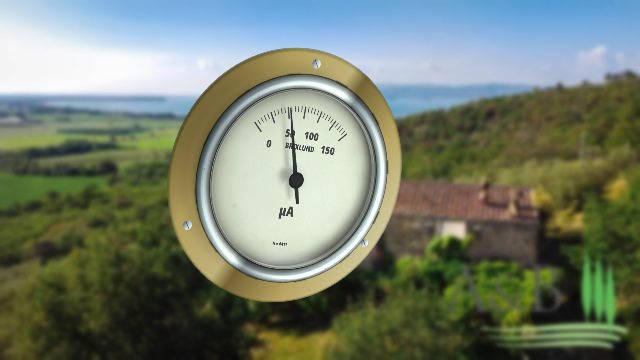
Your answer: **50** µA
